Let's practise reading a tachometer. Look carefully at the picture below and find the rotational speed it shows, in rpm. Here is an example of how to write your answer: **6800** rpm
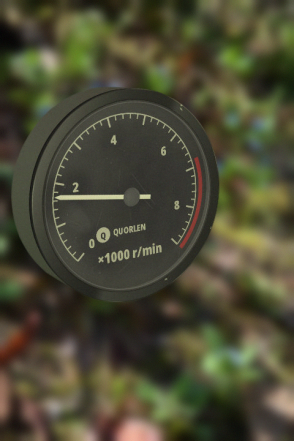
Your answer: **1700** rpm
